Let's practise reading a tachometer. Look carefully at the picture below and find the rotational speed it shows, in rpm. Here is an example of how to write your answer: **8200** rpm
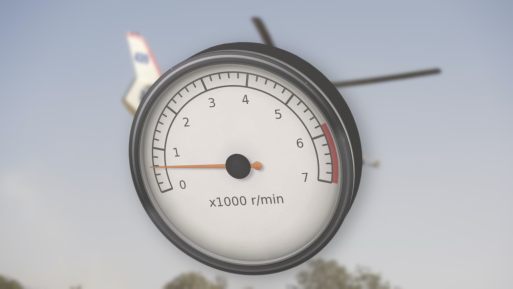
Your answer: **600** rpm
